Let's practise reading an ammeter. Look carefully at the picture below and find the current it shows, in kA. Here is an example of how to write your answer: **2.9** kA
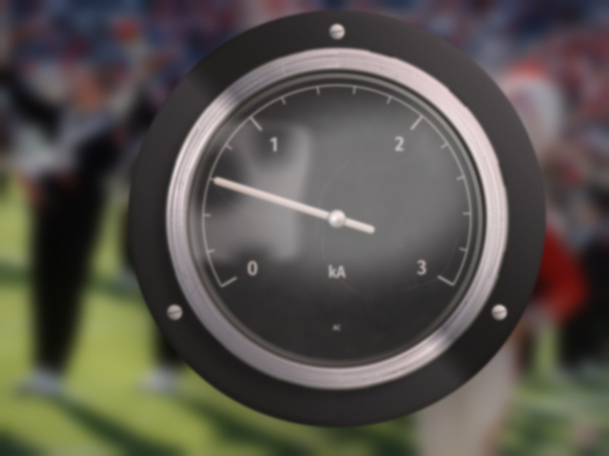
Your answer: **0.6** kA
